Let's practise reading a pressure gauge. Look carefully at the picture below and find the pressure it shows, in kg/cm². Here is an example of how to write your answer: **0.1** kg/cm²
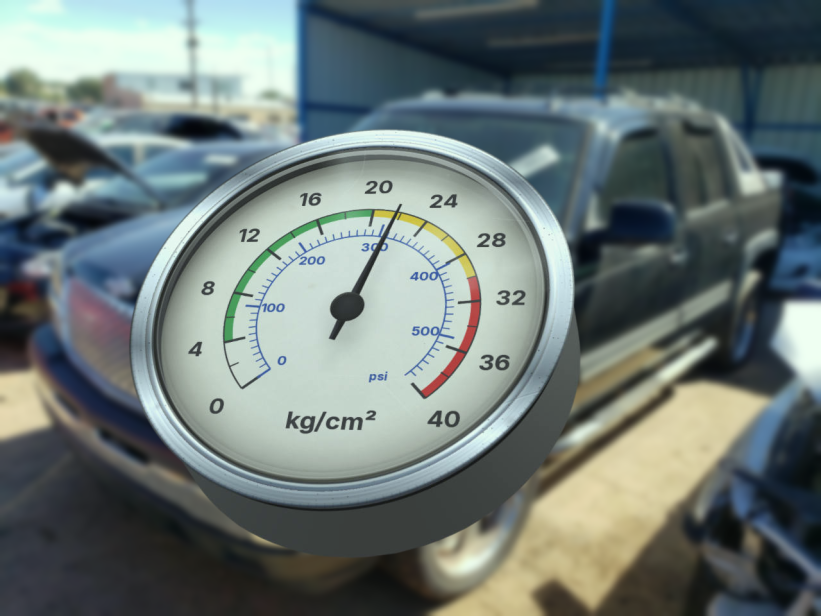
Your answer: **22** kg/cm²
